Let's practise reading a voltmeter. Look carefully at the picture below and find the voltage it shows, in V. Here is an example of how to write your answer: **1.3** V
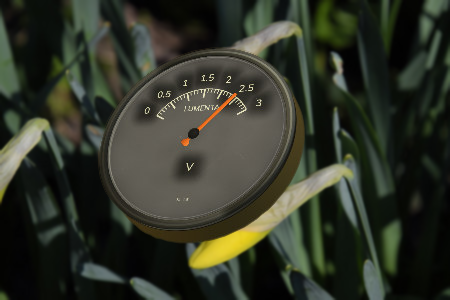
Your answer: **2.5** V
